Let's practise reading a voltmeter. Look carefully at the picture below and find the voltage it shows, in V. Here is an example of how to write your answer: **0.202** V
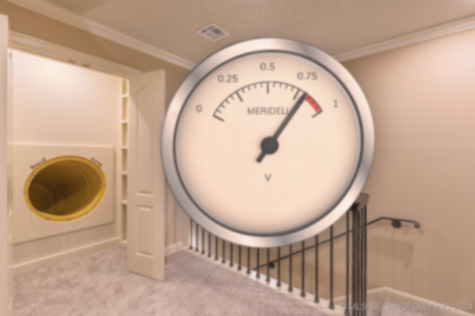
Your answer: **0.8** V
